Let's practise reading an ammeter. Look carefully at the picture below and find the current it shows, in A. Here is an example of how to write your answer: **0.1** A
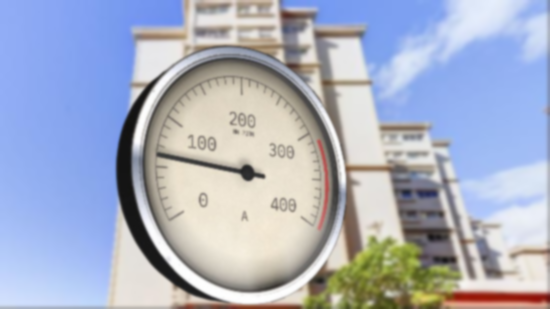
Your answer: **60** A
